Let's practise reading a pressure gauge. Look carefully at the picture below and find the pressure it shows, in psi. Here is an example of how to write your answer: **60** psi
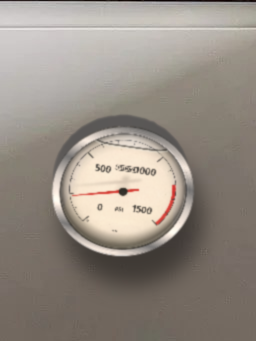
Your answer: **200** psi
